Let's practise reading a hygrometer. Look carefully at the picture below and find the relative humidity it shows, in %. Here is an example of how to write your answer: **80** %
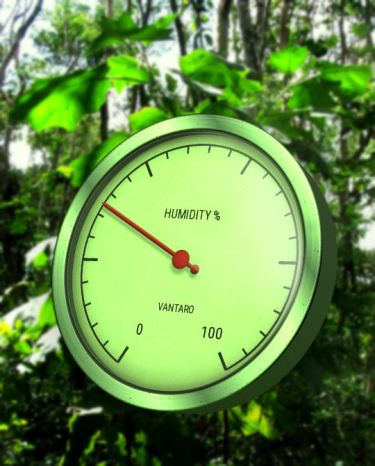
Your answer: **30** %
